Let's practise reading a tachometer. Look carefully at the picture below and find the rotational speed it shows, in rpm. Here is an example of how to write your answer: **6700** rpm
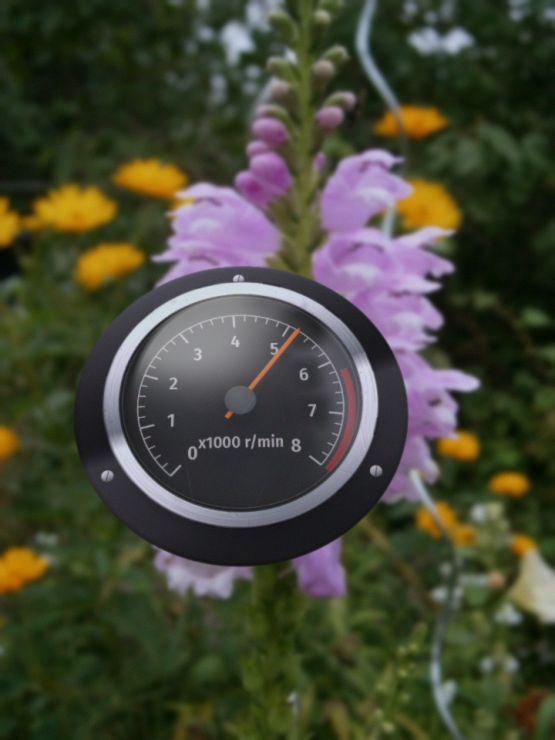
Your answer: **5200** rpm
